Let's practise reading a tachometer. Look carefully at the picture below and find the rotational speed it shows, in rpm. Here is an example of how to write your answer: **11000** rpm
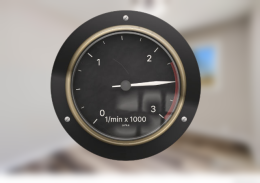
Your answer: **2500** rpm
